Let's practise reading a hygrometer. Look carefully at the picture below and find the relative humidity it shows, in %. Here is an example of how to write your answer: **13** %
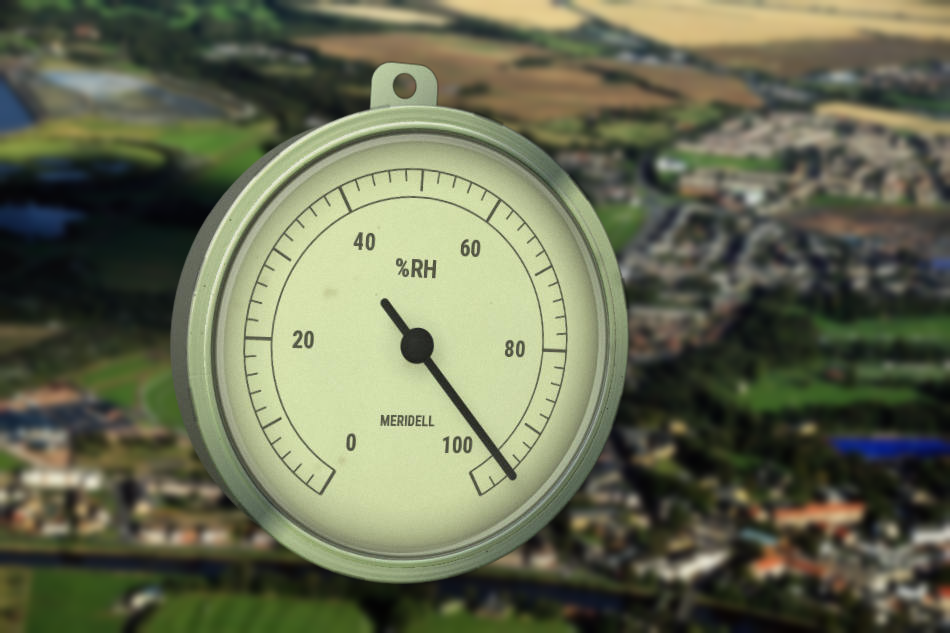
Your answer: **96** %
